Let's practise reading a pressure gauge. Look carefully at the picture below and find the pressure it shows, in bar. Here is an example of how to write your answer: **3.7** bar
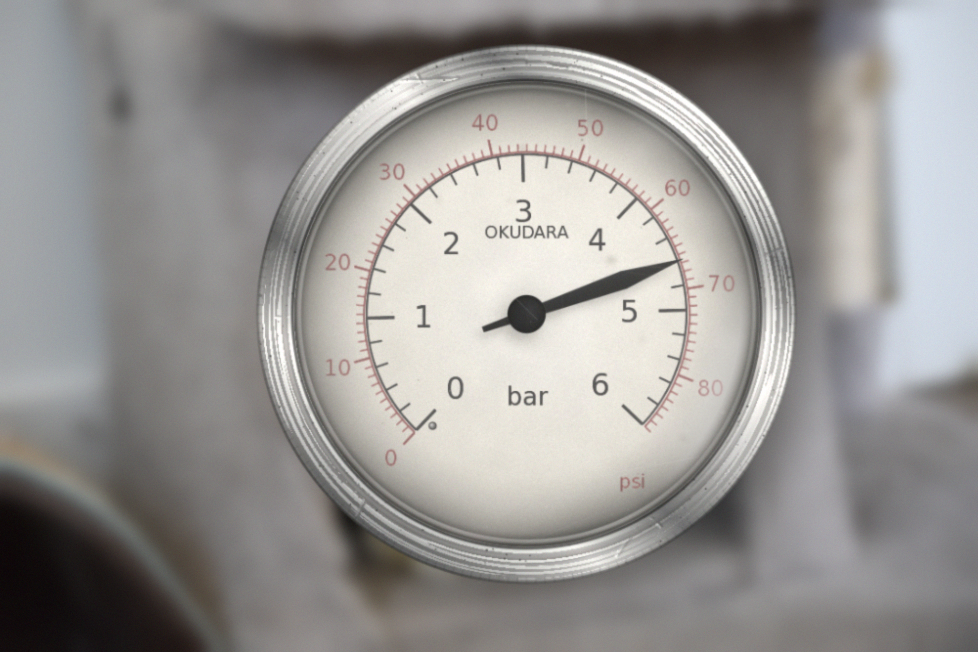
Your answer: **4.6** bar
